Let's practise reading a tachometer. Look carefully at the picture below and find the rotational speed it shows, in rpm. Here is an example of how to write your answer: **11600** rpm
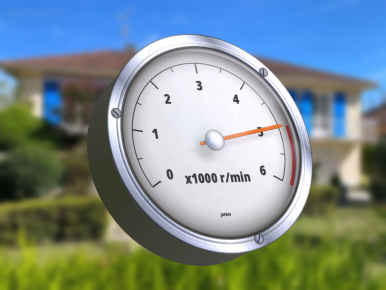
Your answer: **5000** rpm
